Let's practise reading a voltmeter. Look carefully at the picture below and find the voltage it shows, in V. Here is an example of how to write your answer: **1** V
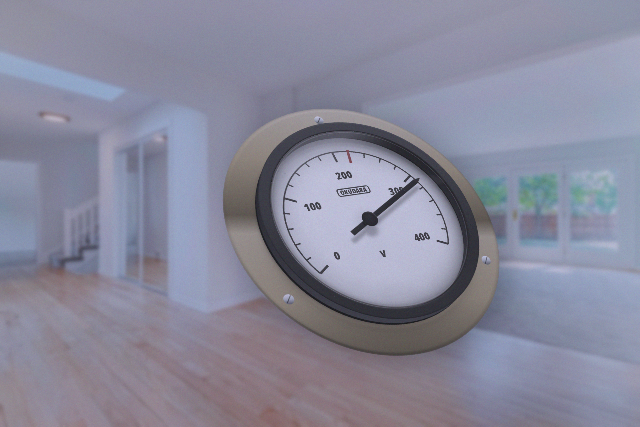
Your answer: **310** V
